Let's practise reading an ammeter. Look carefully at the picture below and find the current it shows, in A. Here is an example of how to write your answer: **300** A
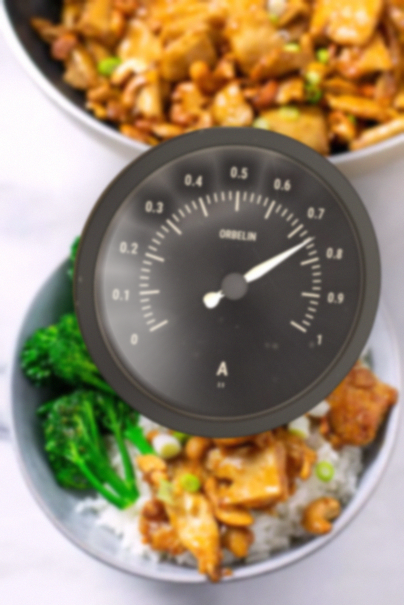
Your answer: **0.74** A
